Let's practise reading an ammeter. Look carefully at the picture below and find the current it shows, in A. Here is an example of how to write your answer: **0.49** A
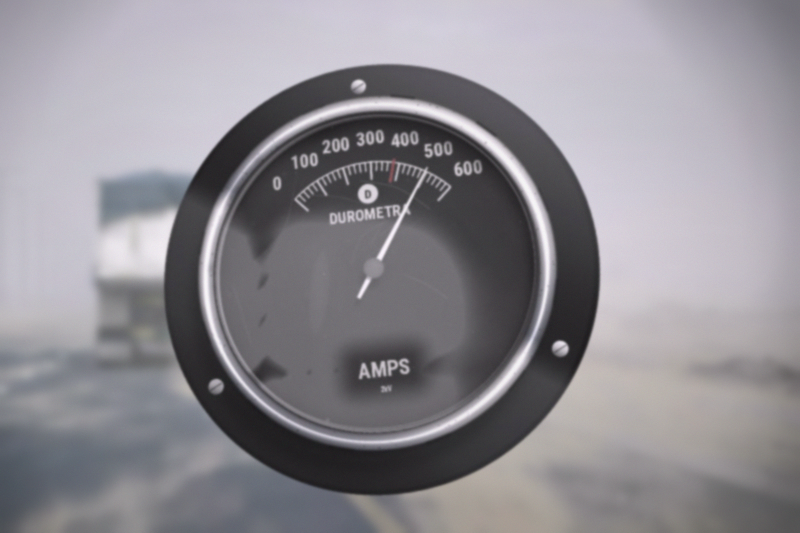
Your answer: **500** A
